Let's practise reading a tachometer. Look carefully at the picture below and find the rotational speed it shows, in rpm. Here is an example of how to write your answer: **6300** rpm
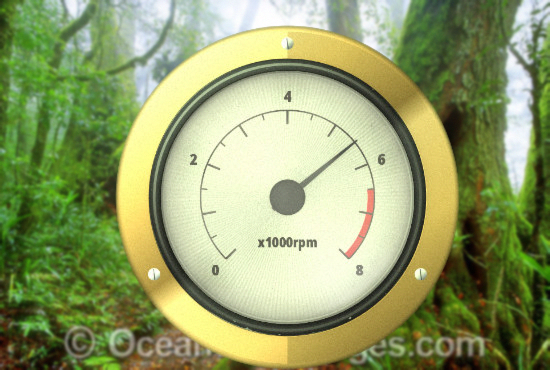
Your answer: **5500** rpm
